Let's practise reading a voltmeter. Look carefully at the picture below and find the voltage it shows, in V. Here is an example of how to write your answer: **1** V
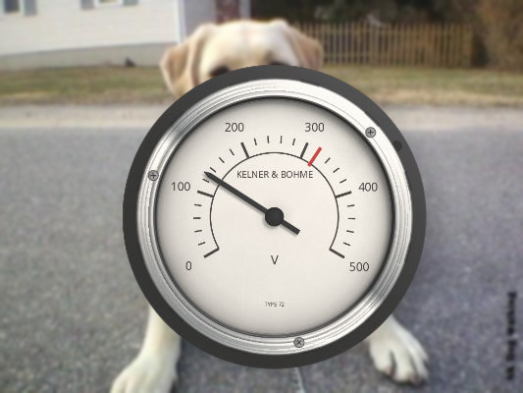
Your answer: **130** V
